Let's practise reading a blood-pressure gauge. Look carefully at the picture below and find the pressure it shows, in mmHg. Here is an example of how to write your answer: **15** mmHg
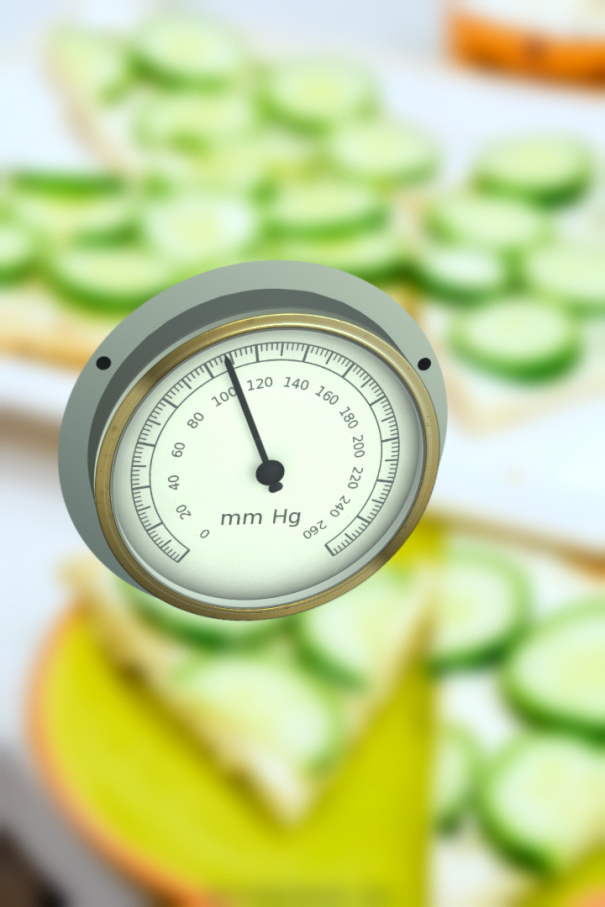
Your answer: **108** mmHg
